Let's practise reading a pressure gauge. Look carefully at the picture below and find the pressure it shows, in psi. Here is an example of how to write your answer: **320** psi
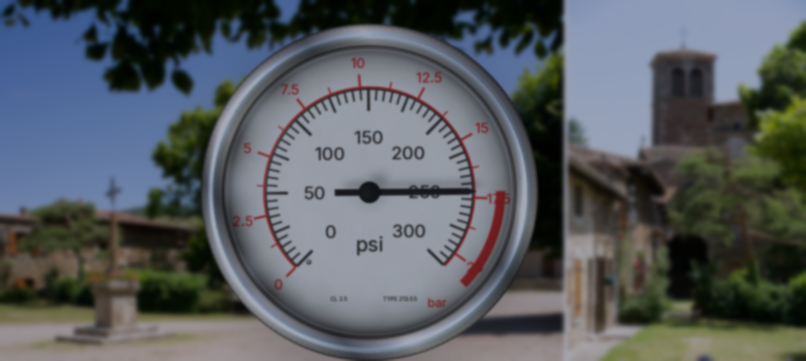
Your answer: **250** psi
